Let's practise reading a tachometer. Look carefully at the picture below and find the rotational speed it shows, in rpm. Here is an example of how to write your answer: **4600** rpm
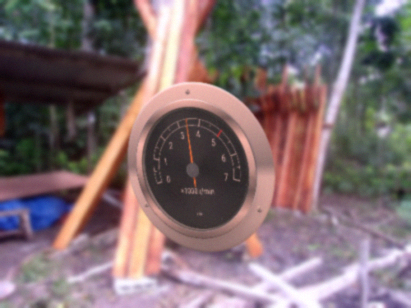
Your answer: **3500** rpm
